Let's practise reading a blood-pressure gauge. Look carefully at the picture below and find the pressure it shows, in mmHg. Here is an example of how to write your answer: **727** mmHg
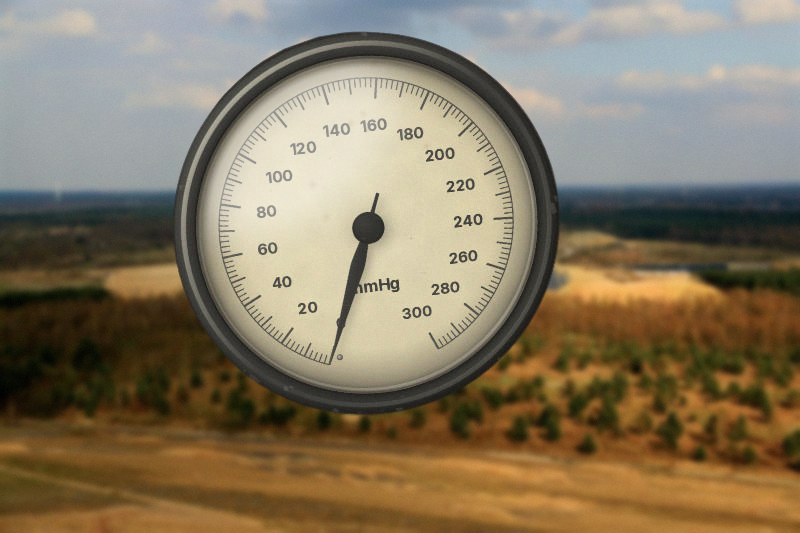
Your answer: **0** mmHg
